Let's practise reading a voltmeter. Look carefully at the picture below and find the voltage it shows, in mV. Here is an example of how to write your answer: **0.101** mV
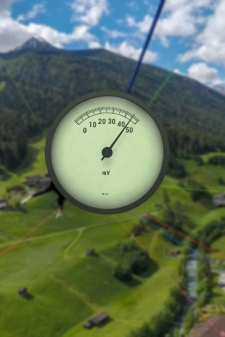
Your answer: **45** mV
